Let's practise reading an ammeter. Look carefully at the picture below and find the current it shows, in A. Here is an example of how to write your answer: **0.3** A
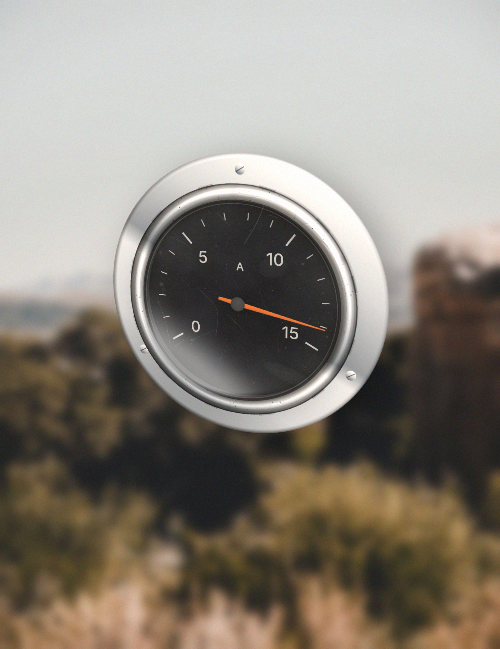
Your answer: **14** A
